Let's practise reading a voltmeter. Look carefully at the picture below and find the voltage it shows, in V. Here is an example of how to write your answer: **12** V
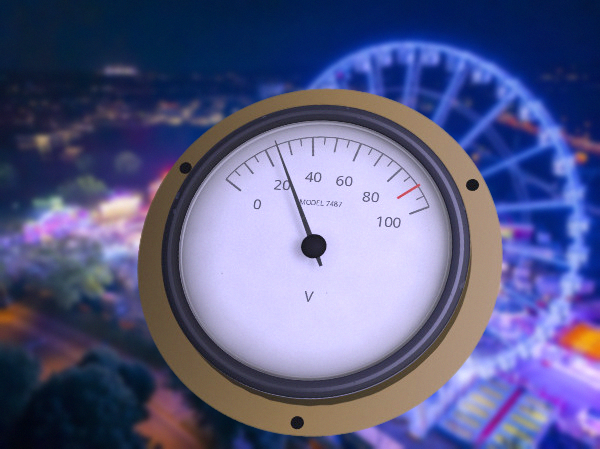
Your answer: **25** V
